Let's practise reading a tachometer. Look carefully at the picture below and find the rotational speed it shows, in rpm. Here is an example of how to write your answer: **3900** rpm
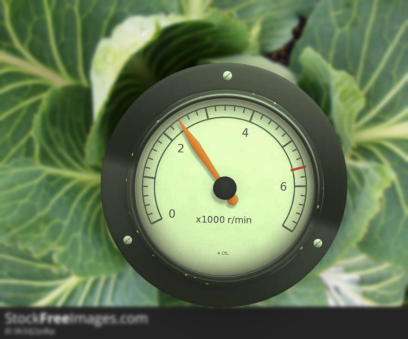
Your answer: **2400** rpm
